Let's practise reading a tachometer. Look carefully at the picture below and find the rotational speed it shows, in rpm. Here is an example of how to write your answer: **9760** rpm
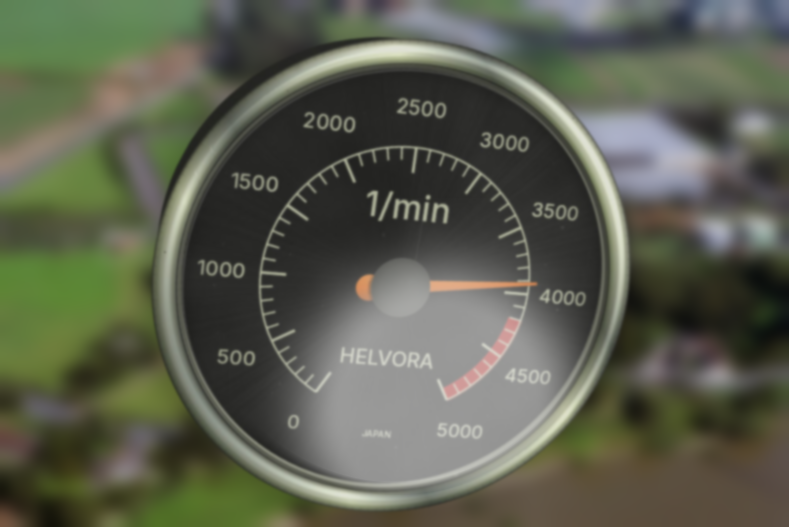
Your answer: **3900** rpm
